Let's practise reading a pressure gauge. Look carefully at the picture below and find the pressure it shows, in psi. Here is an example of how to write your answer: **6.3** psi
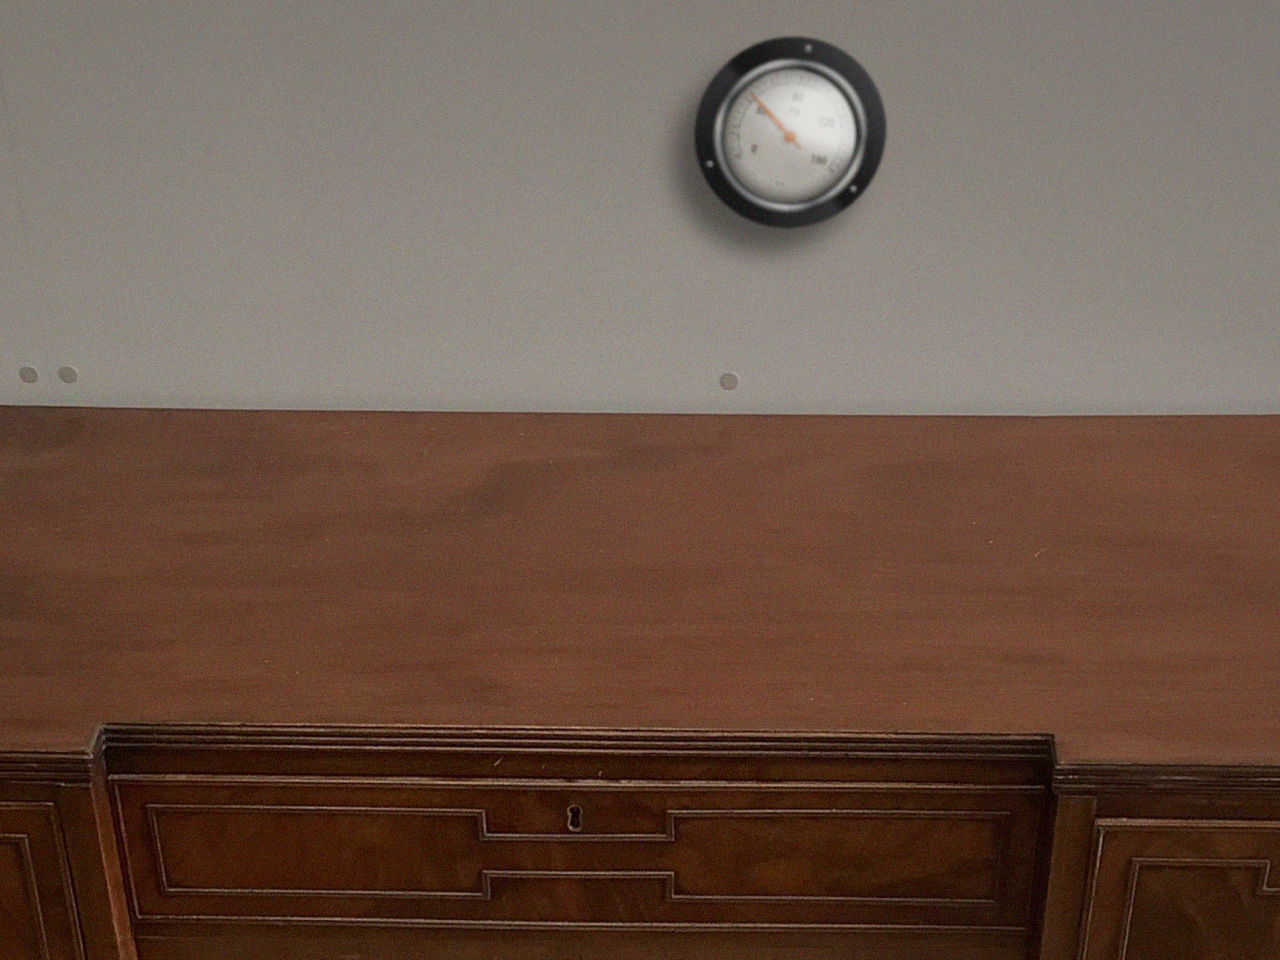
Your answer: **45** psi
